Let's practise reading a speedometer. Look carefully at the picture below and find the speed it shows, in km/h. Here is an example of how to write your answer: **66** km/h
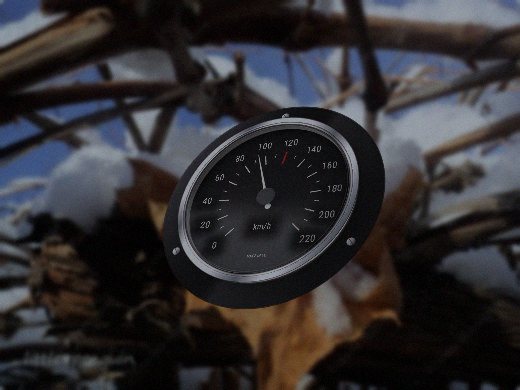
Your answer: **95** km/h
